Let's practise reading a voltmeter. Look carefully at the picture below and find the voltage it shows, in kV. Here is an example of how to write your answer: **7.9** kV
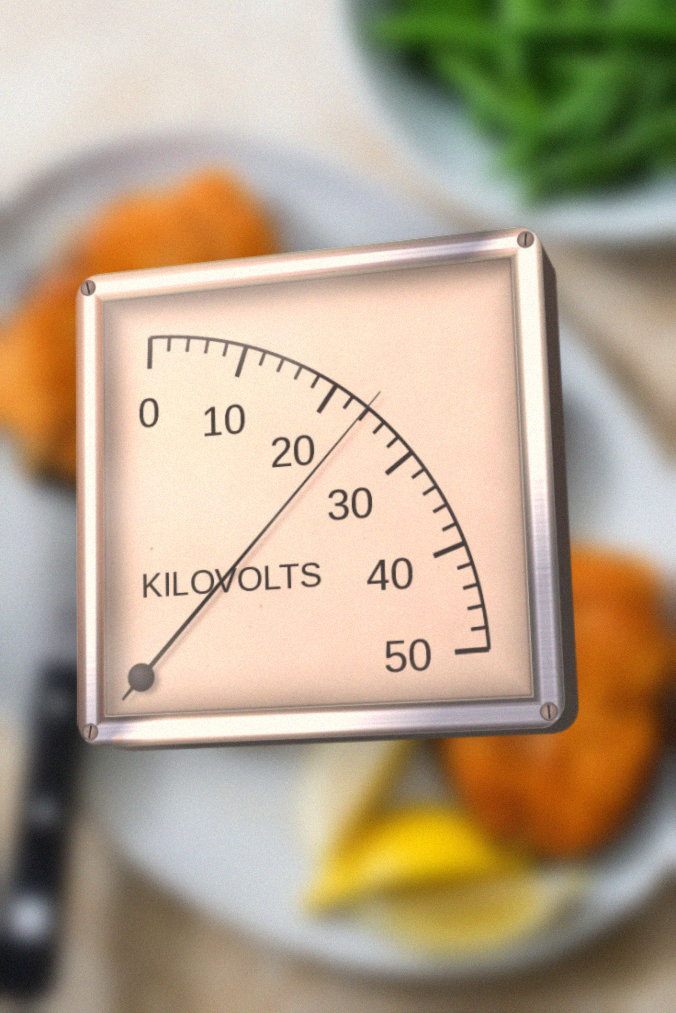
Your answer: **24** kV
